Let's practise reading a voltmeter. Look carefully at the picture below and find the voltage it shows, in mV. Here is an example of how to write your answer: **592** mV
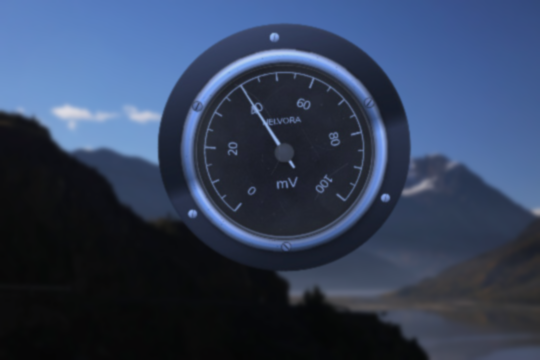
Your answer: **40** mV
